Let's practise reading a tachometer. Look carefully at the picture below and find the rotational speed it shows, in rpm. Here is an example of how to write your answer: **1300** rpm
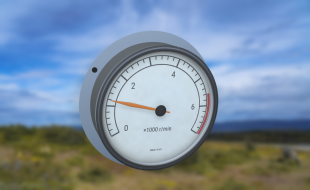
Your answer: **1200** rpm
